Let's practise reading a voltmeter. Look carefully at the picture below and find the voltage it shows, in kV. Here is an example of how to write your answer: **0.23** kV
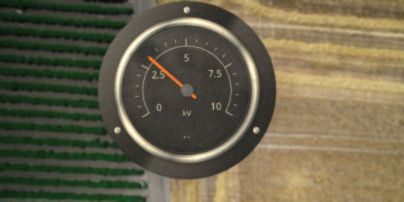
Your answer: **3** kV
